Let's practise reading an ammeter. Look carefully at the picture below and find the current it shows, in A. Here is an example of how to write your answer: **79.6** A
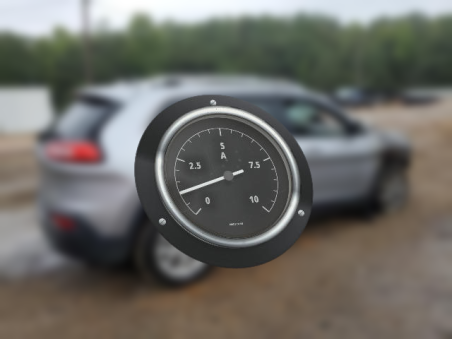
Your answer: **1** A
